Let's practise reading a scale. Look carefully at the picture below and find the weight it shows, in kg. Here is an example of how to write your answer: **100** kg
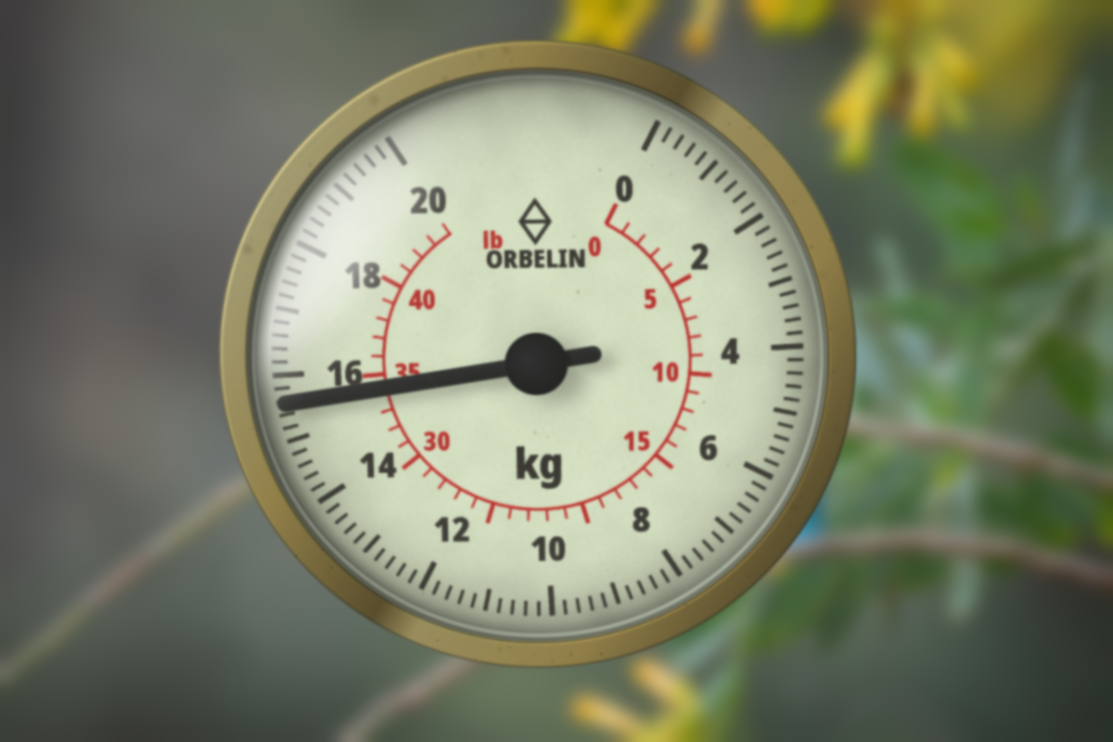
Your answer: **15.6** kg
